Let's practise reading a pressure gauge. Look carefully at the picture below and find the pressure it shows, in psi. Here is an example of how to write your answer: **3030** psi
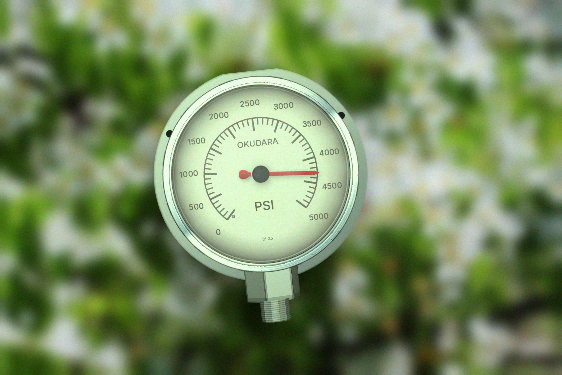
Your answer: **4300** psi
